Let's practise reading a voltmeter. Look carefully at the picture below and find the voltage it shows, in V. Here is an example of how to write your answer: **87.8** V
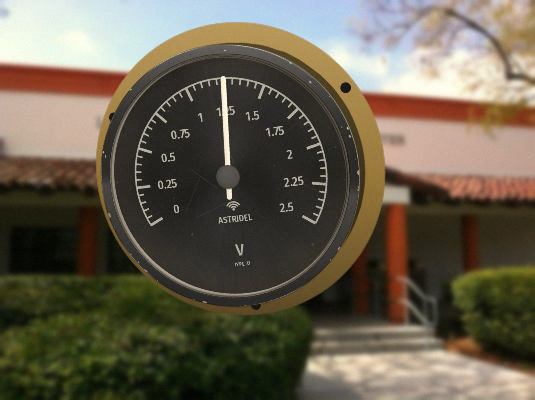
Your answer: **1.25** V
